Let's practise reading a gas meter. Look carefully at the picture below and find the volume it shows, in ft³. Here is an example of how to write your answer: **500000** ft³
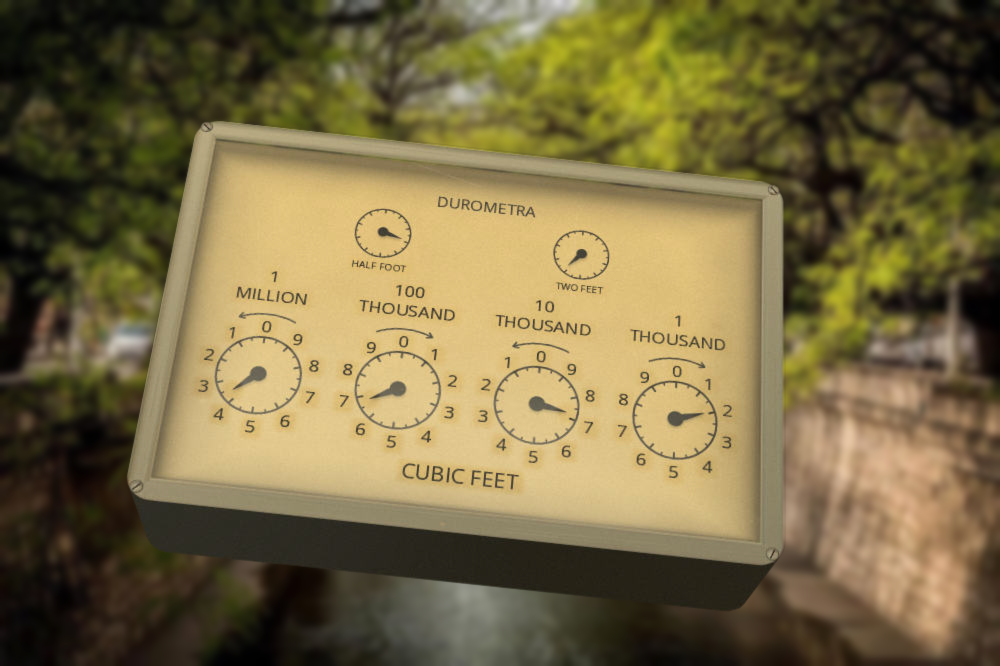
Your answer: **367200** ft³
